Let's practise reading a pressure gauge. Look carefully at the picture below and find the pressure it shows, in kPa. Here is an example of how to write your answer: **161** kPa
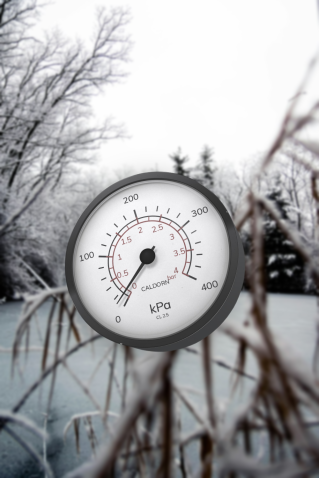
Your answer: **10** kPa
